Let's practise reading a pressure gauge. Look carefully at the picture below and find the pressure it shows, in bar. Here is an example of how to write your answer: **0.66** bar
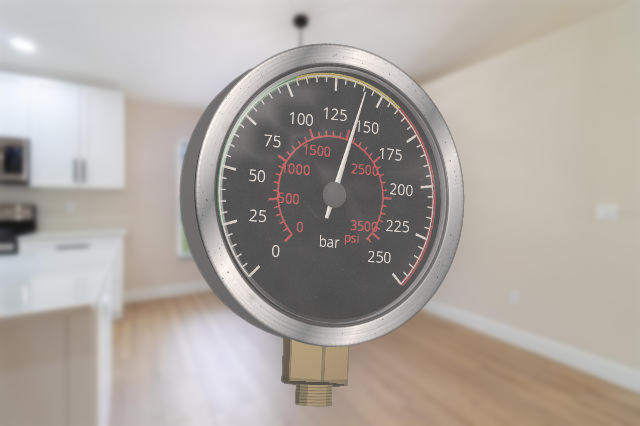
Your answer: **140** bar
